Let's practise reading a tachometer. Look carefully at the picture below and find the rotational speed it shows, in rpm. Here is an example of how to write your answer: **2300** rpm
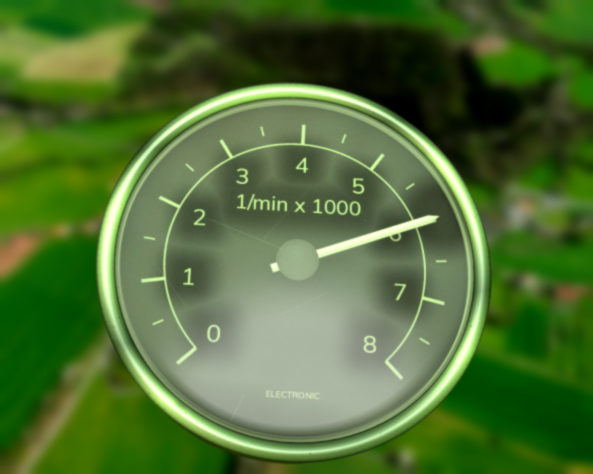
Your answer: **6000** rpm
